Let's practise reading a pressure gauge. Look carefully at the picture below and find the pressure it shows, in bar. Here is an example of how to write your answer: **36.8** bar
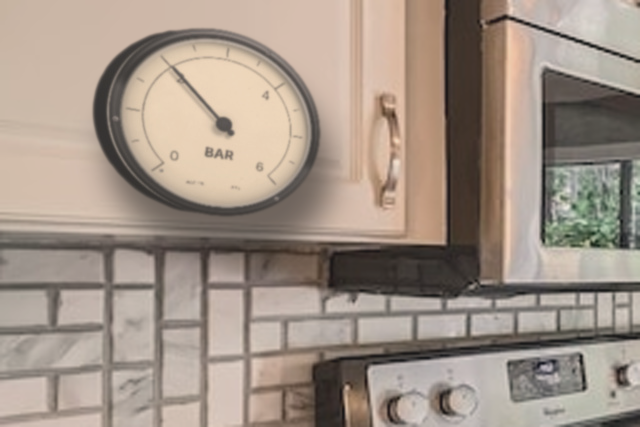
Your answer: **2** bar
